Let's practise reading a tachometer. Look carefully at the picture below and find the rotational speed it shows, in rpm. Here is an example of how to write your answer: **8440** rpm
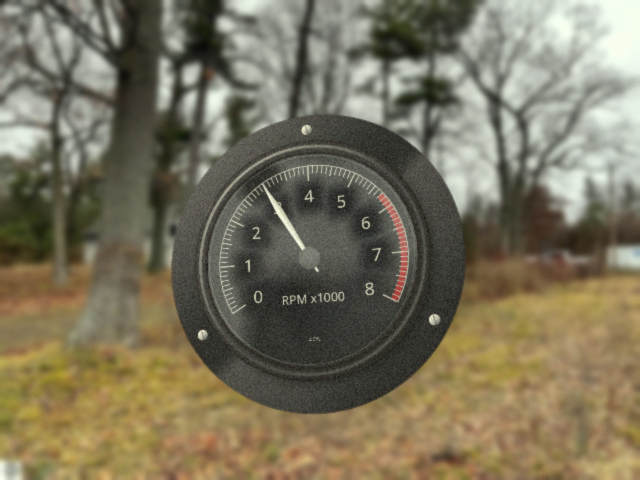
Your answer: **3000** rpm
